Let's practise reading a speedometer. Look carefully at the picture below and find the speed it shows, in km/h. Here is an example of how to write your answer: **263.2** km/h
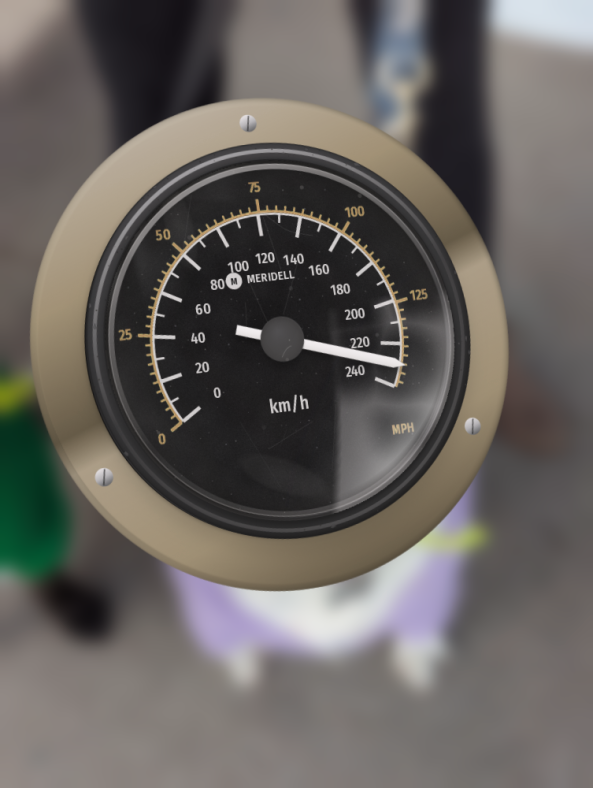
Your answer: **230** km/h
